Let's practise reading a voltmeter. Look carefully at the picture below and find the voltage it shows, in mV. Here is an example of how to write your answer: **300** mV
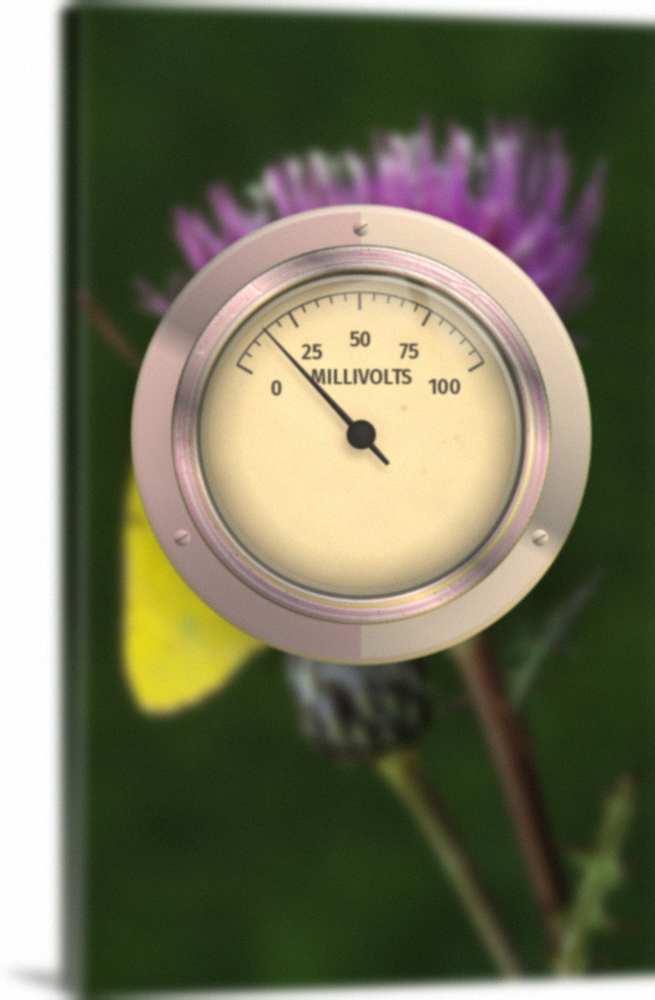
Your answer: **15** mV
